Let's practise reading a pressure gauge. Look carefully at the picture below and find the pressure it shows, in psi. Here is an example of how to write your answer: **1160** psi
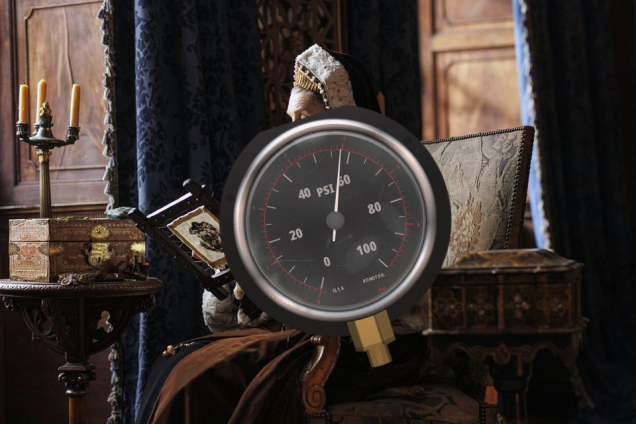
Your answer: **57.5** psi
